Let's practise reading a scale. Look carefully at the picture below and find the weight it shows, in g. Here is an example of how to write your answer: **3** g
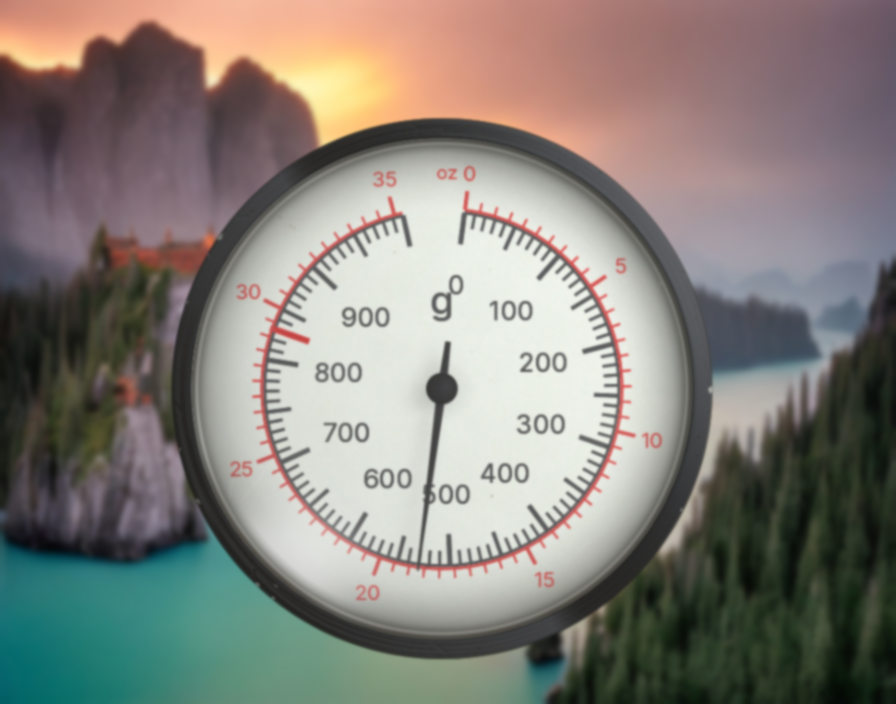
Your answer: **530** g
